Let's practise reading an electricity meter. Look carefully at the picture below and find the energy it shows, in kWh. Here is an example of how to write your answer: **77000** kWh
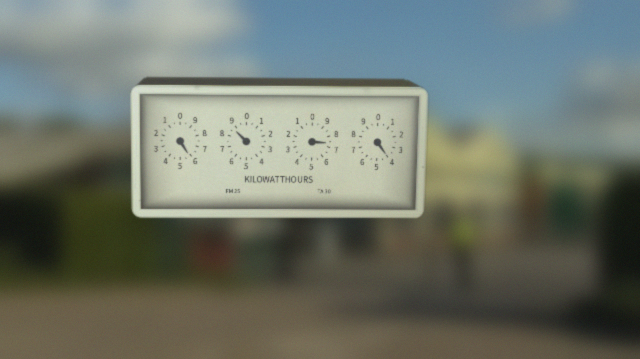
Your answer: **5874** kWh
